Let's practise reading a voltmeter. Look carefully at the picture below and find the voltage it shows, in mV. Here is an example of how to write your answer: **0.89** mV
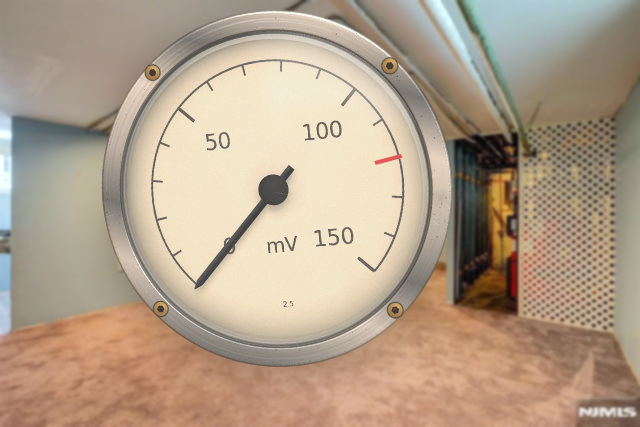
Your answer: **0** mV
